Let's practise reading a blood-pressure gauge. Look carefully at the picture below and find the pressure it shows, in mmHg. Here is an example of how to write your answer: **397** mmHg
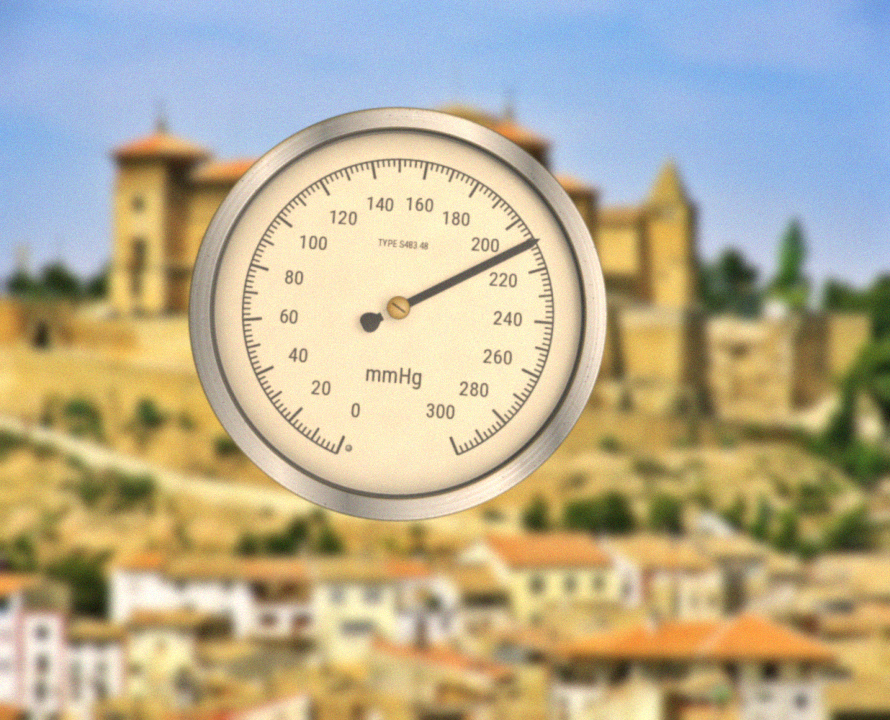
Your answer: **210** mmHg
